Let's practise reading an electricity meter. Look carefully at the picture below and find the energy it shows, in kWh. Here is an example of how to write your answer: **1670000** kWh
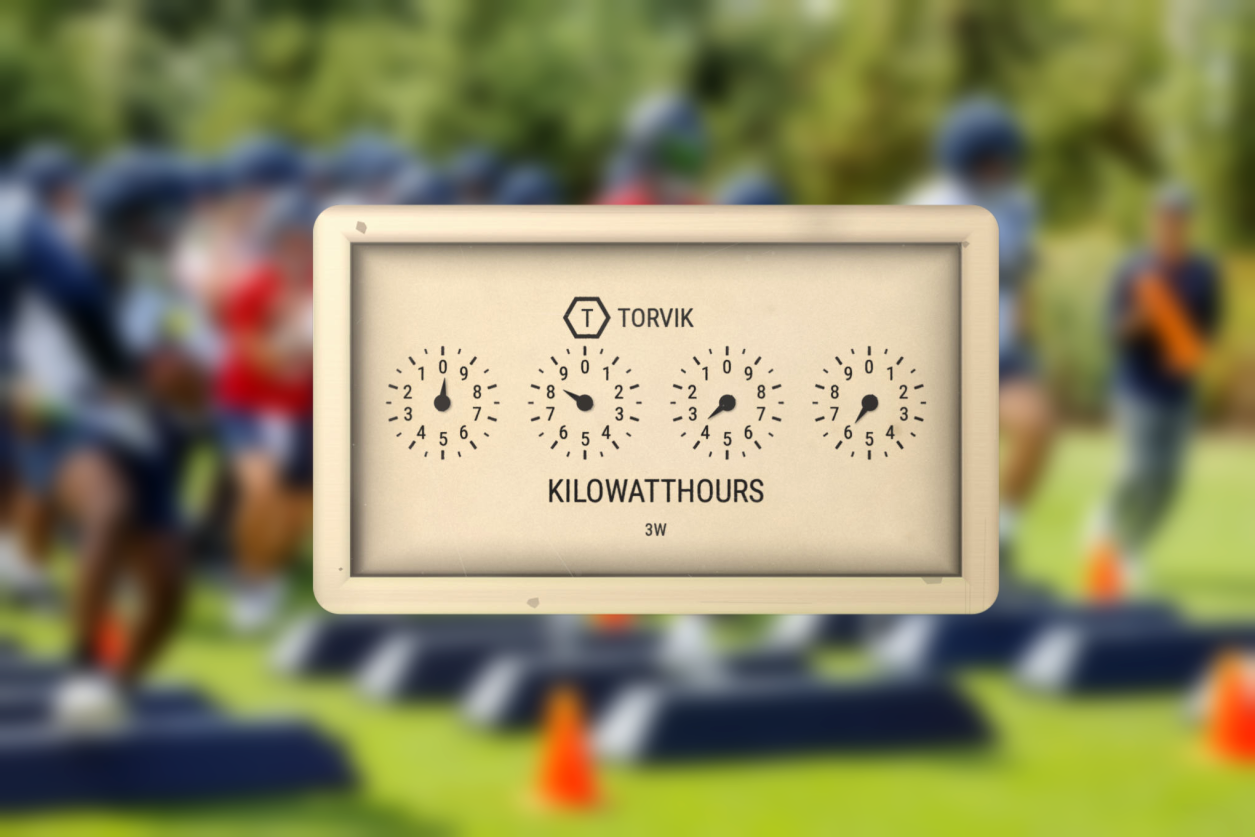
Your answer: **9836** kWh
